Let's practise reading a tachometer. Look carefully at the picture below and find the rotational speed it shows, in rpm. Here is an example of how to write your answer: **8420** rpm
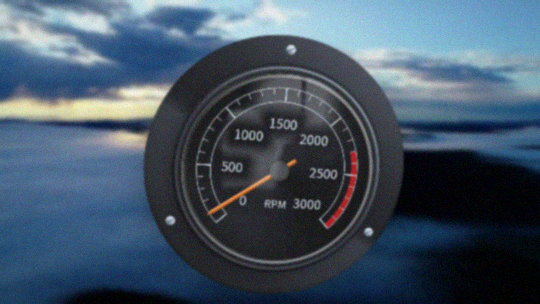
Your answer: **100** rpm
